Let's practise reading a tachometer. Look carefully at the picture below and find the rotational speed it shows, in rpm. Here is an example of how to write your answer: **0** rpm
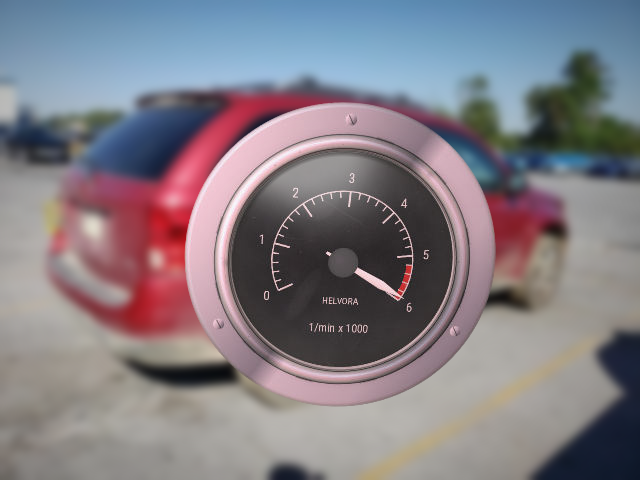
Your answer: **5900** rpm
